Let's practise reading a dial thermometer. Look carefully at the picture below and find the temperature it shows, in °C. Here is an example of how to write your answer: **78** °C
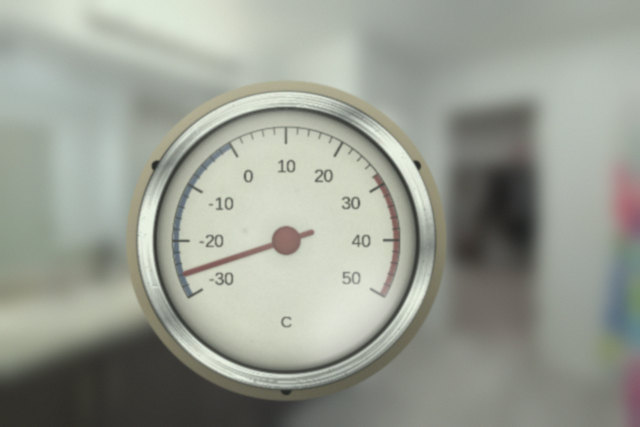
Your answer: **-26** °C
